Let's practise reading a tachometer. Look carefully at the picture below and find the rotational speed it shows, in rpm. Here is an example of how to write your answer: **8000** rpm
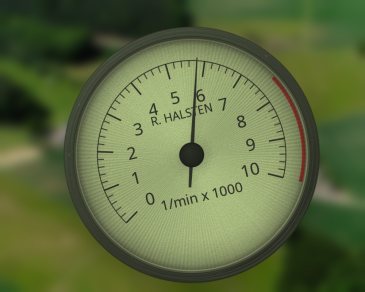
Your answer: **5800** rpm
